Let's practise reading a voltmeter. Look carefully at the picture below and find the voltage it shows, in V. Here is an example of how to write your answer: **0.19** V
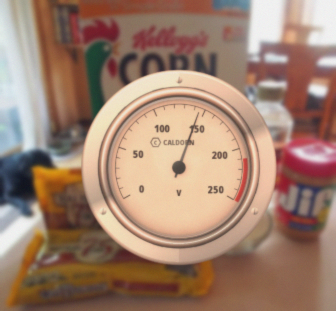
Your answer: **145** V
